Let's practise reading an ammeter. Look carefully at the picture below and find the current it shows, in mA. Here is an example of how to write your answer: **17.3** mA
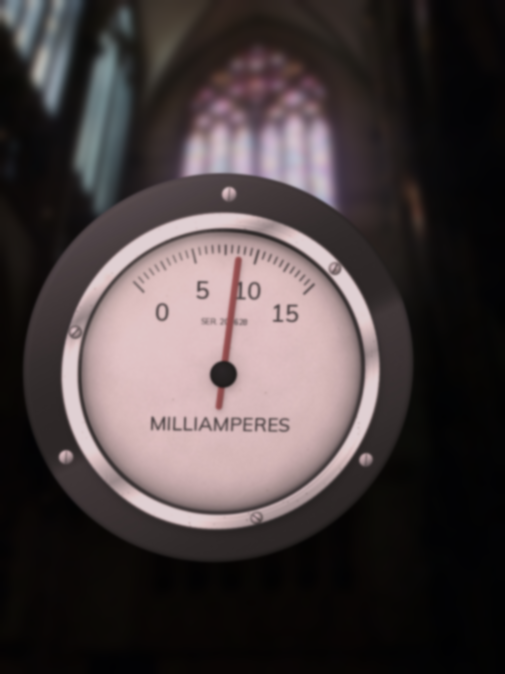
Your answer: **8.5** mA
